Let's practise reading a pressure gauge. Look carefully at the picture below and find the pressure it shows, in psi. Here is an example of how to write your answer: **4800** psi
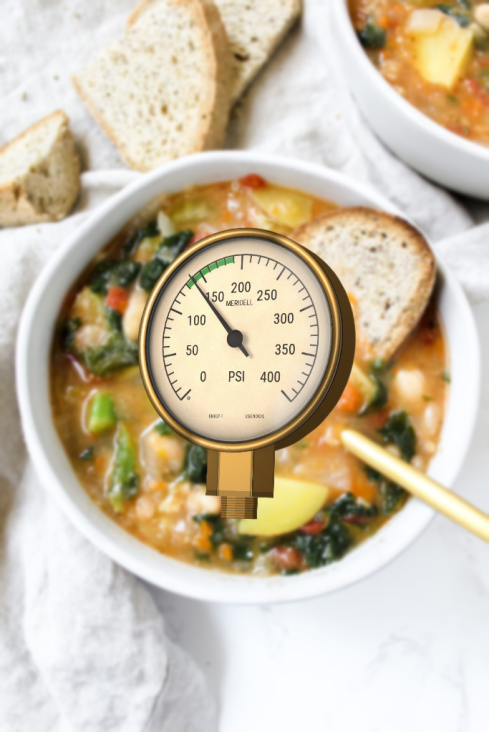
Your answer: **140** psi
